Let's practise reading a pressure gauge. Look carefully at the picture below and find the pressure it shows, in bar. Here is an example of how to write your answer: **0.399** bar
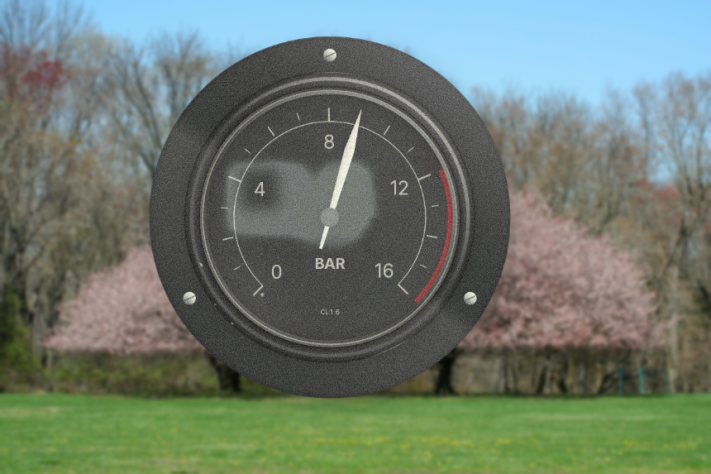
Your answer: **9** bar
